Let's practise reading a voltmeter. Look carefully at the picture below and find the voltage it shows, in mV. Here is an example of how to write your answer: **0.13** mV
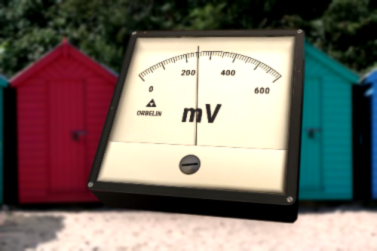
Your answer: **250** mV
